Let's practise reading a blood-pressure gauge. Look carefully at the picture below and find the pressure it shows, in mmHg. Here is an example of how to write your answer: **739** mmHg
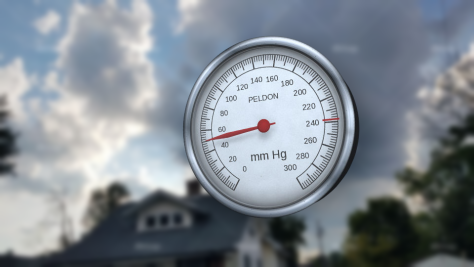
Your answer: **50** mmHg
